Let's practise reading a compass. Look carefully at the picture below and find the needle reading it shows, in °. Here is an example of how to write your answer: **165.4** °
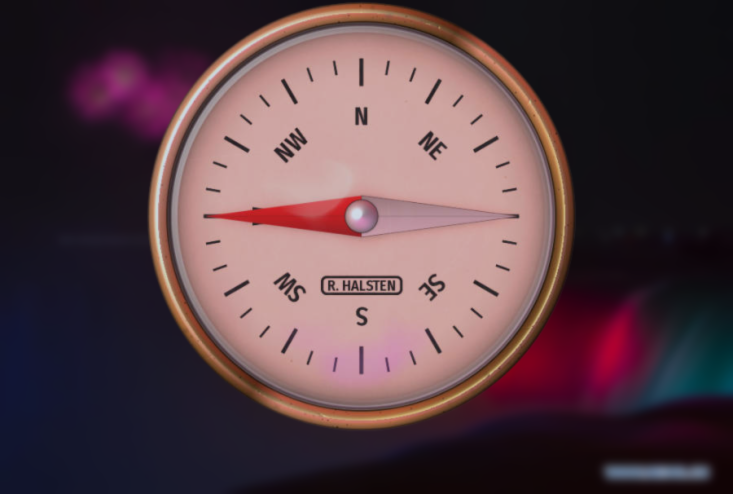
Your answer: **270** °
